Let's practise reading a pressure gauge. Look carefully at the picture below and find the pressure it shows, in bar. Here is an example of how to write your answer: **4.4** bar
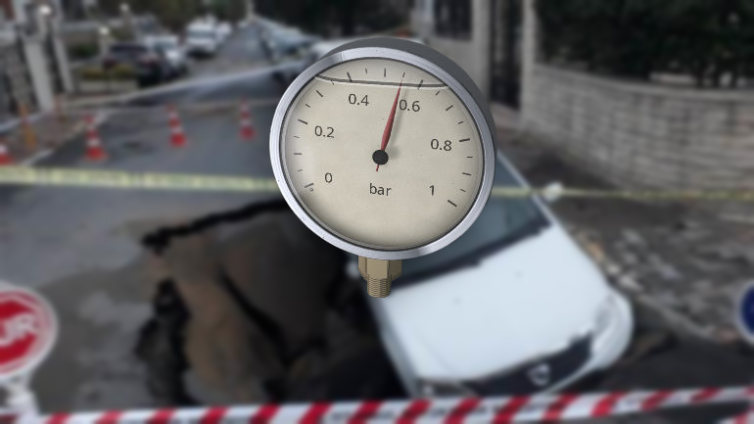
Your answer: **0.55** bar
